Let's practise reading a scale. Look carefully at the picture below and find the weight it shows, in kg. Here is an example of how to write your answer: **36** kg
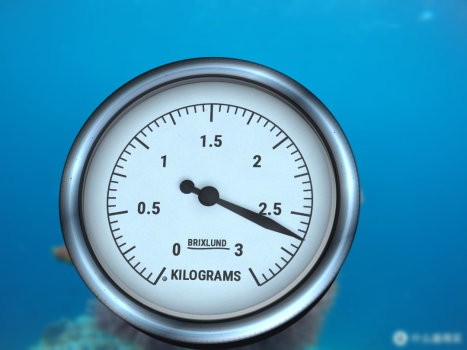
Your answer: **2.65** kg
